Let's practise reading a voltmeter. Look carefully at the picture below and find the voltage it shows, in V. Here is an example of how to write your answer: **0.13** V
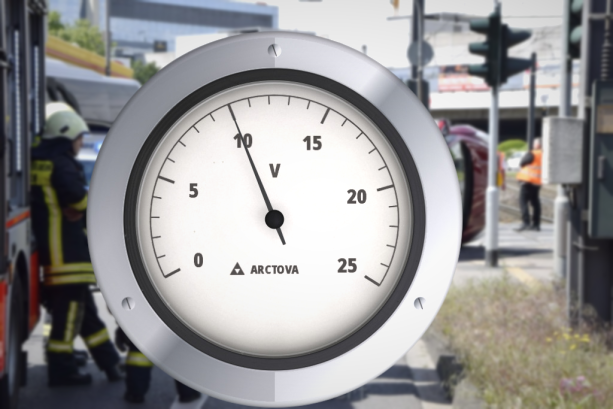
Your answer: **10** V
